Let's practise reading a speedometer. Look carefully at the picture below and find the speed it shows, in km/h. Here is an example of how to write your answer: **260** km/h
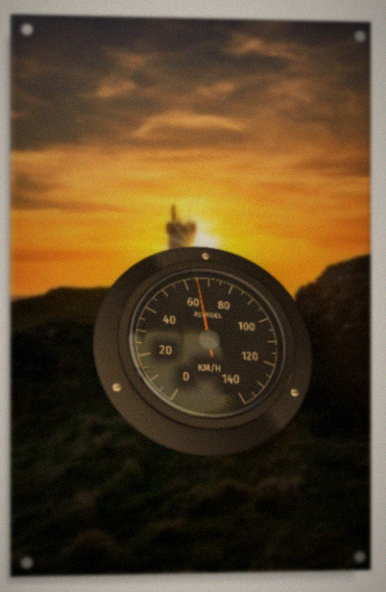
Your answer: **65** km/h
